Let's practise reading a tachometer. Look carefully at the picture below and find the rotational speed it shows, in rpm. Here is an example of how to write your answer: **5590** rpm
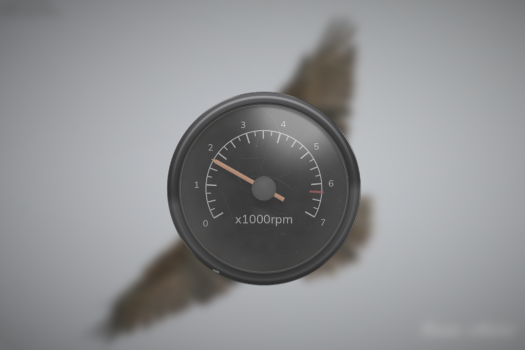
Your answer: **1750** rpm
